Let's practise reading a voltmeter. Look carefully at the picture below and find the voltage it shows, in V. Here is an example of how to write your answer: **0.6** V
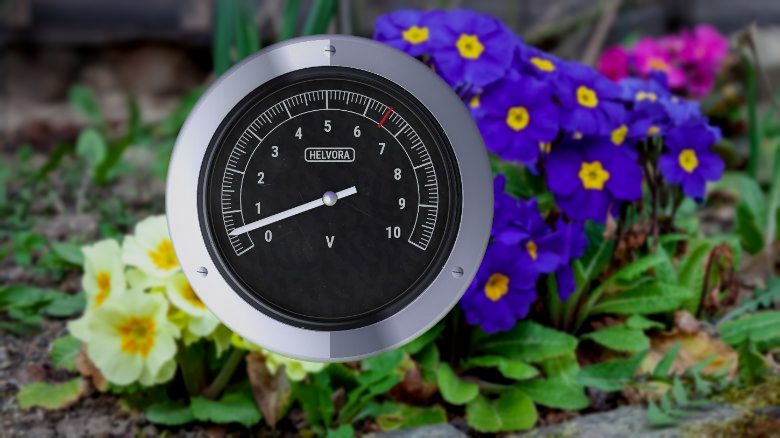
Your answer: **0.5** V
